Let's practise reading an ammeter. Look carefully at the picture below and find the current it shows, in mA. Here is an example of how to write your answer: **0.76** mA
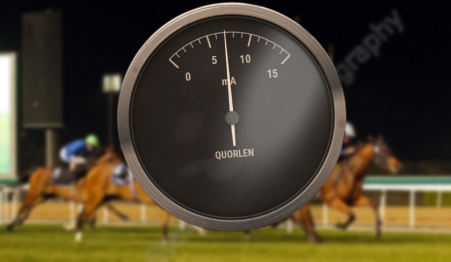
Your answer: **7** mA
